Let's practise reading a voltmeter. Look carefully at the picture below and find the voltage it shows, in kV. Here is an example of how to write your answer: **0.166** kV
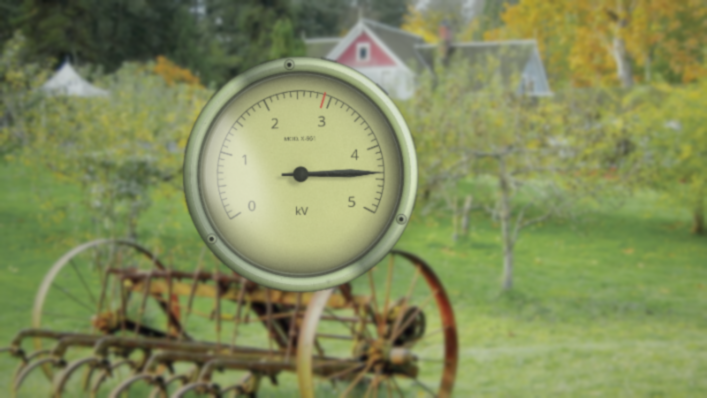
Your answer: **4.4** kV
